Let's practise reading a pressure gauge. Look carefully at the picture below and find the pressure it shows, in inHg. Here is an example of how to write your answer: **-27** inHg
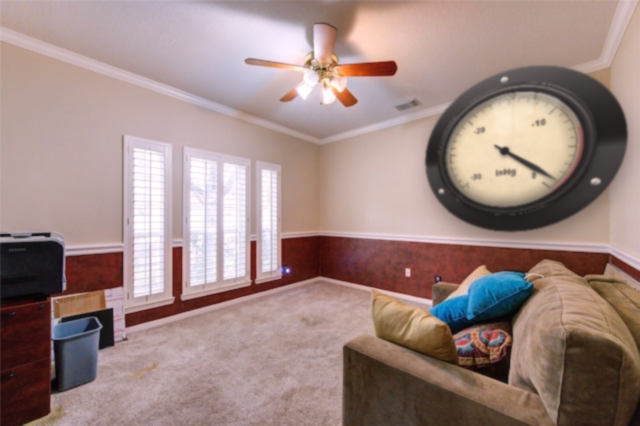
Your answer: **-1** inHg
